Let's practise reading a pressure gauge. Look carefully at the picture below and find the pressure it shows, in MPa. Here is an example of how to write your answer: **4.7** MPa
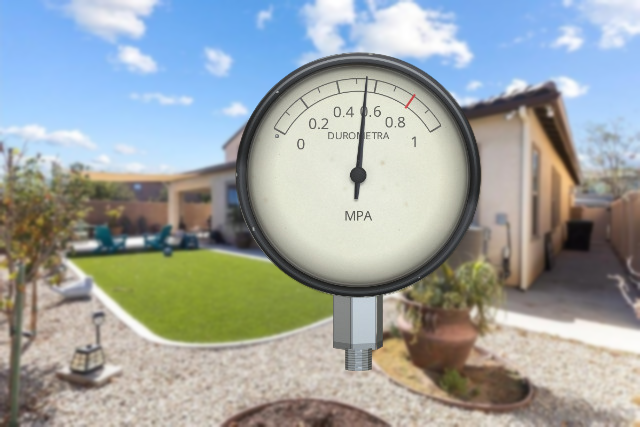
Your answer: **0.55** MPa
